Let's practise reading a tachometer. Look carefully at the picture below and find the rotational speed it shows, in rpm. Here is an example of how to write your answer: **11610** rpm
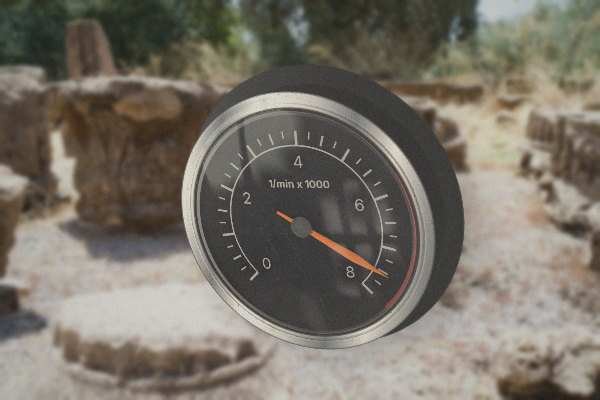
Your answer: **7500** rpm
